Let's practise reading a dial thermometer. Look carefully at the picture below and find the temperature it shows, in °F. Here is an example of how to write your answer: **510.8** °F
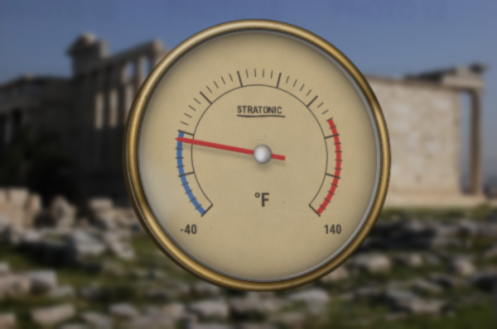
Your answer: **-4** °F
